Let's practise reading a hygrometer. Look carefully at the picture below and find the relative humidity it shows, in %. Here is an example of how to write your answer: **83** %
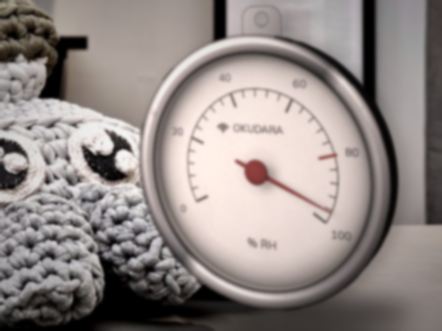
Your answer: **96** %
